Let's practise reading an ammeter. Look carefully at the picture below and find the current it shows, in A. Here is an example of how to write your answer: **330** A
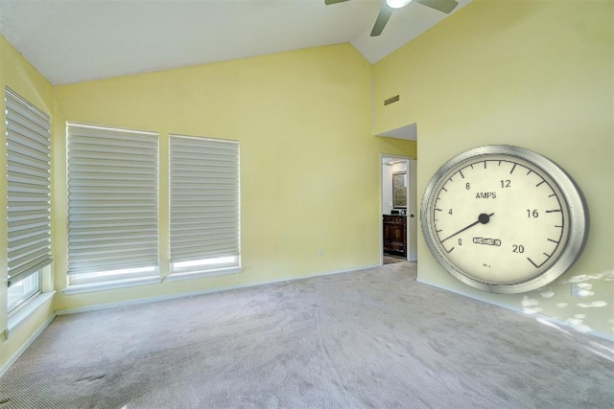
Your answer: **1** A
